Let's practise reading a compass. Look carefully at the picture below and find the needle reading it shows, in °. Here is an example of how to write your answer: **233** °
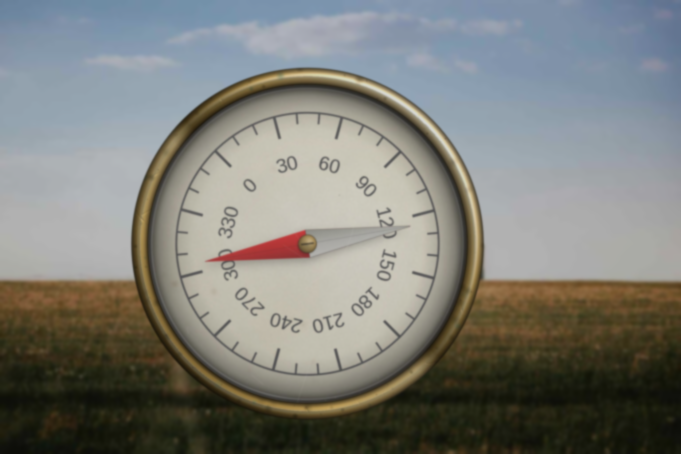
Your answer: **305** °
